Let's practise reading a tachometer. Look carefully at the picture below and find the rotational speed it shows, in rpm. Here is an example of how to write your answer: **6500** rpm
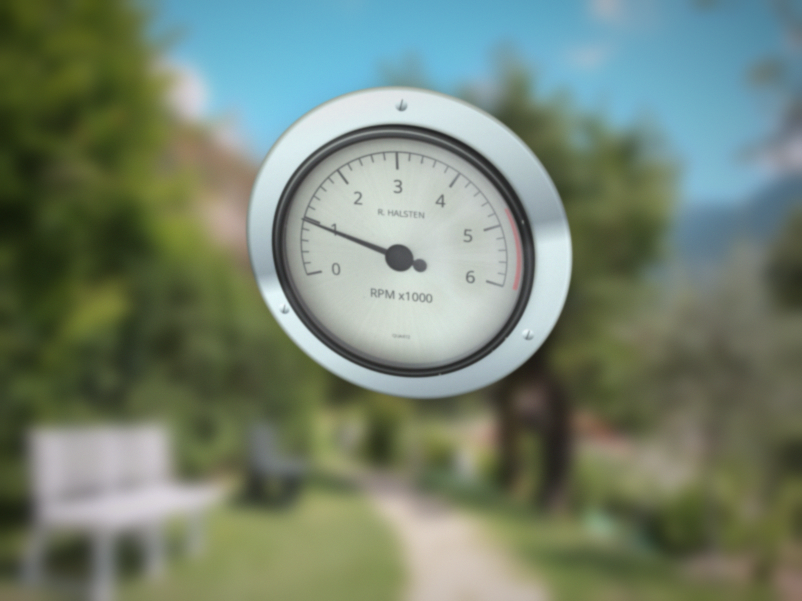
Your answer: **1000** rpm
